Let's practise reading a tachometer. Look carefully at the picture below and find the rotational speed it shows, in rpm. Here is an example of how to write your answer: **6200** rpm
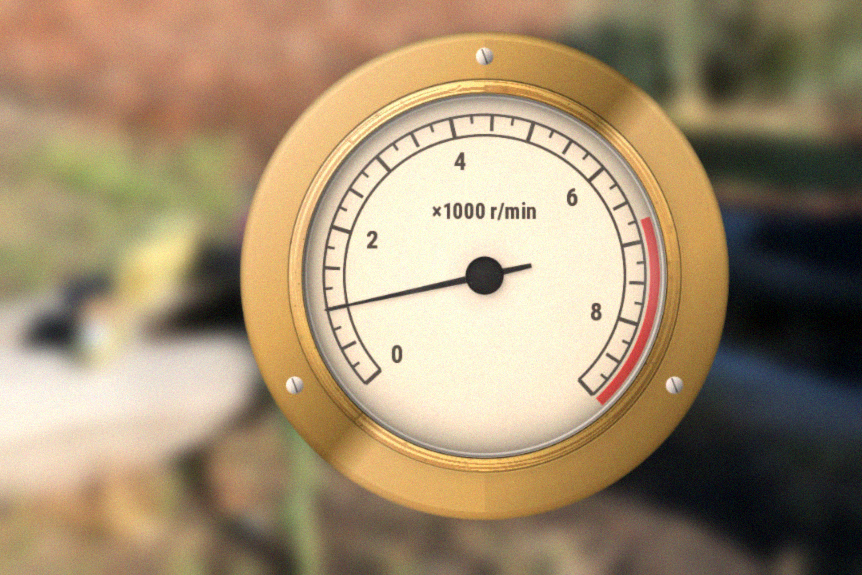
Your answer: **1000** rpm
